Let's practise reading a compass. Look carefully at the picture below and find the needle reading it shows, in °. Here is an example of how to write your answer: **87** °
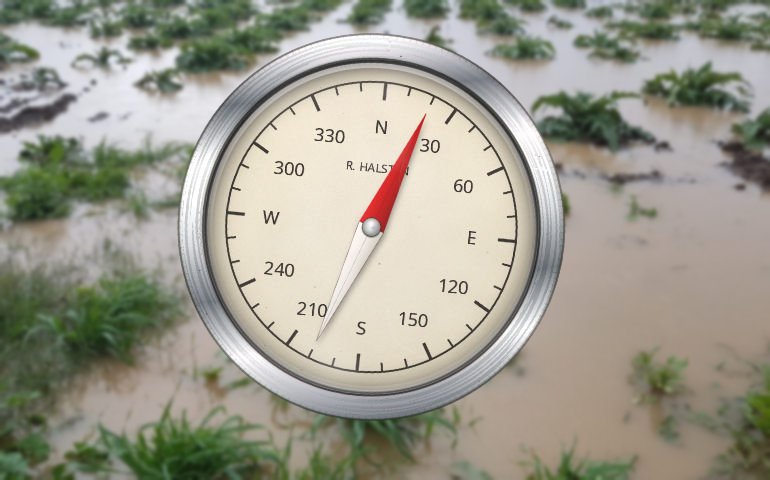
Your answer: **20** °
